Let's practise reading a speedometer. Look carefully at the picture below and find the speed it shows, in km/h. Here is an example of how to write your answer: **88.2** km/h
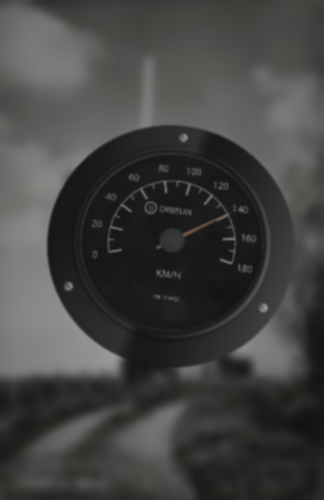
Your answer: **140** km/h
